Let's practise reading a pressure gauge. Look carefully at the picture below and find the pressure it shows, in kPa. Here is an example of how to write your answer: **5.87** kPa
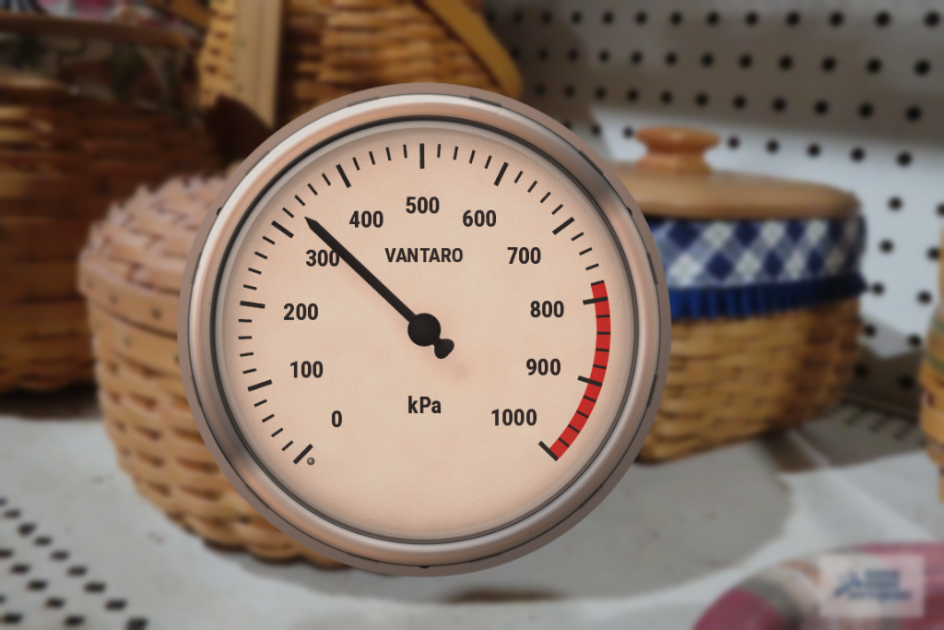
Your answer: **330** kPa
